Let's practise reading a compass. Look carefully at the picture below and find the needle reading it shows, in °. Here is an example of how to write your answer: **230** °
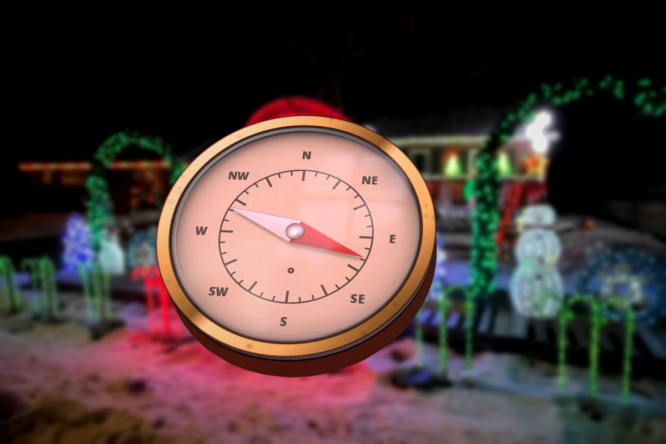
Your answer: **110** °
